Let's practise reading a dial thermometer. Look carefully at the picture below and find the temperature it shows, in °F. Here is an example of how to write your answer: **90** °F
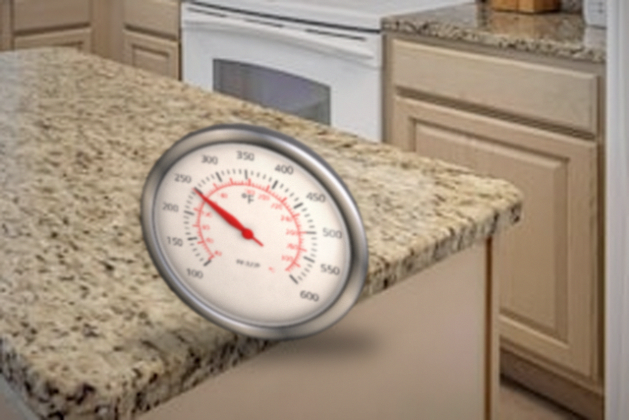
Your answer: **250** °F
